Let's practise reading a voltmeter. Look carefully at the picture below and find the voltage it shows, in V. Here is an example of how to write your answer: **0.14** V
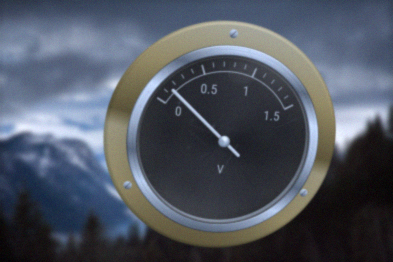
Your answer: **0.15** V
